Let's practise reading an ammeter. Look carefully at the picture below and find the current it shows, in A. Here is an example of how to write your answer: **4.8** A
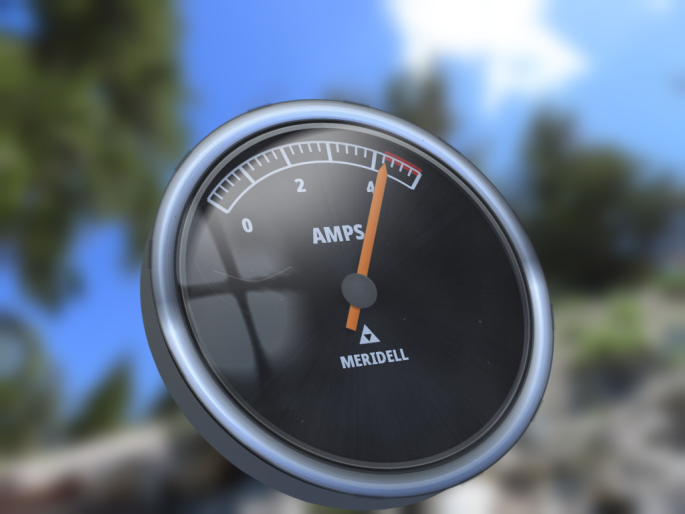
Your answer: **4.2** A
